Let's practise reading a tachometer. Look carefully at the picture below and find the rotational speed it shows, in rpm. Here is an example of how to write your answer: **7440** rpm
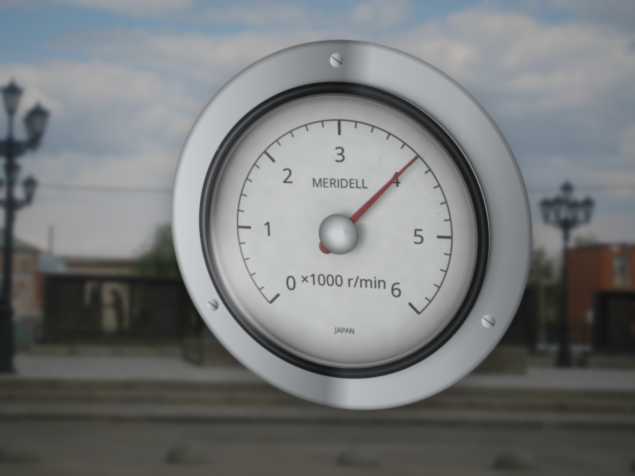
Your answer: **4000** rpm
